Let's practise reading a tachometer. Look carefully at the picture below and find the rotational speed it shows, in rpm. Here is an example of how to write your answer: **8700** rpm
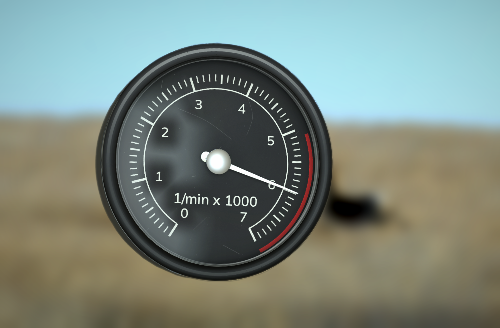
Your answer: **6000** rpm
